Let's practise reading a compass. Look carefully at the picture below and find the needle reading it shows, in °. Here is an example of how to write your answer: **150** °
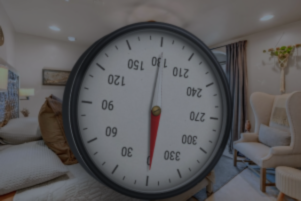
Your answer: **0** °
